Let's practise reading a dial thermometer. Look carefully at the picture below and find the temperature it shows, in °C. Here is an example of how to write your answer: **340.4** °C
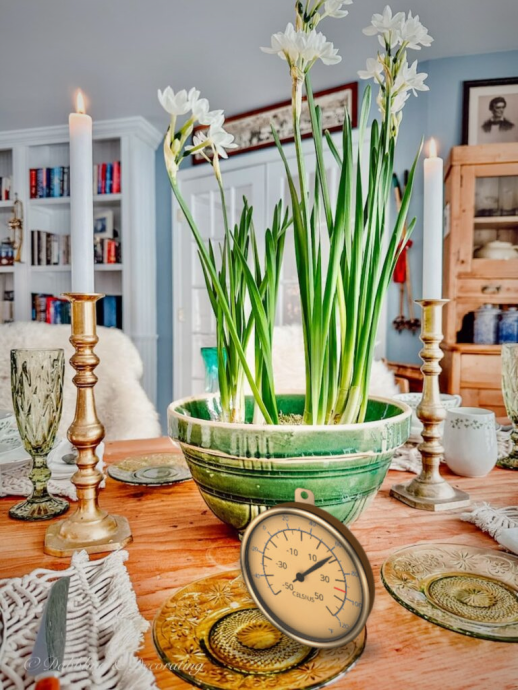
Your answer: **17.5** °C
